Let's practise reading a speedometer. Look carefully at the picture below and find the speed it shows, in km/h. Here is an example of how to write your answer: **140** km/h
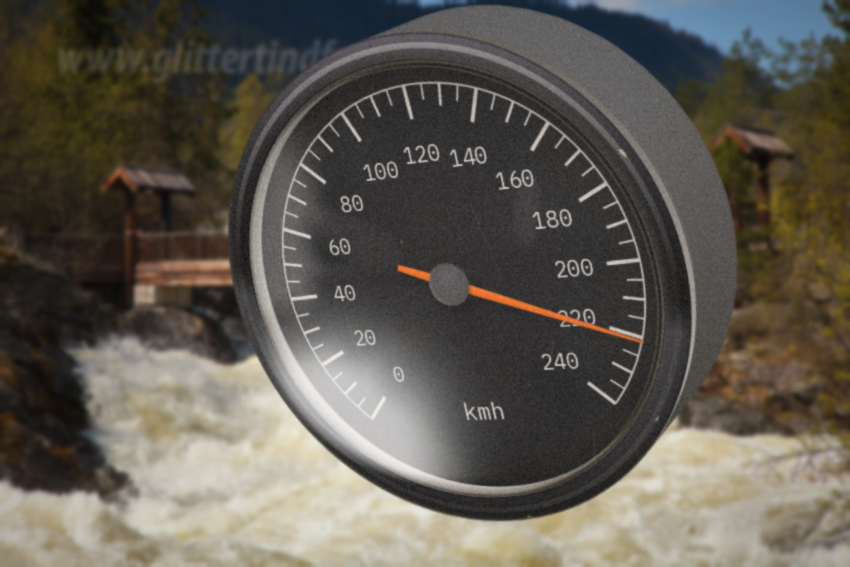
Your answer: **220** km/h
